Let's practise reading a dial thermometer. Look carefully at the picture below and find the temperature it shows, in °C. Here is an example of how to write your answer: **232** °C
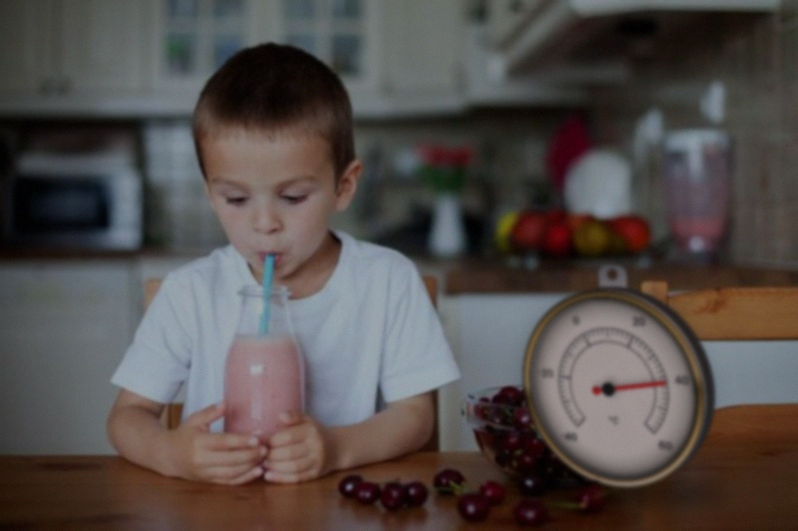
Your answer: **40** °C
